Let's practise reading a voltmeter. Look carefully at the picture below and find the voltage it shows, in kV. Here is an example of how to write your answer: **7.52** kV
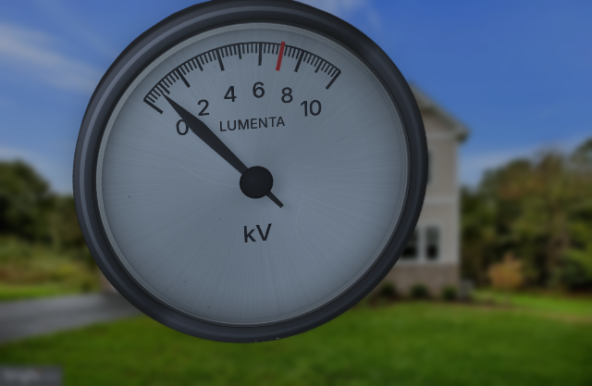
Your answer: **0.8** kV
